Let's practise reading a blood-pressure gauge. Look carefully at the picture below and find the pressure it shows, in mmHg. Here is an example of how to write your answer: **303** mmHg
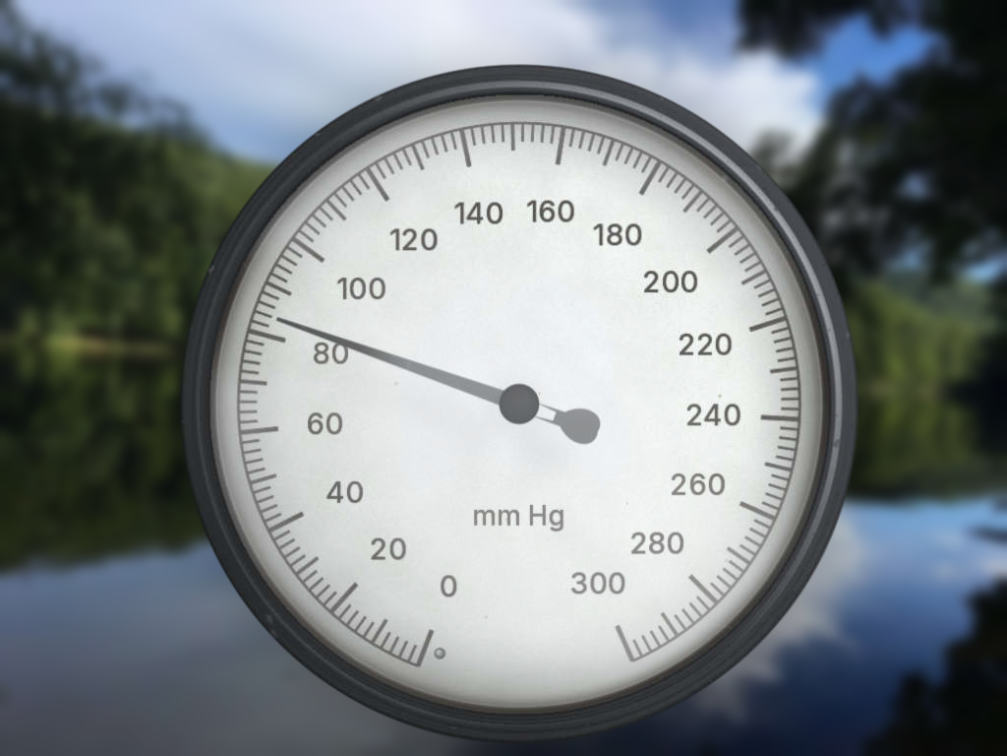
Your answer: **84** mmHg
